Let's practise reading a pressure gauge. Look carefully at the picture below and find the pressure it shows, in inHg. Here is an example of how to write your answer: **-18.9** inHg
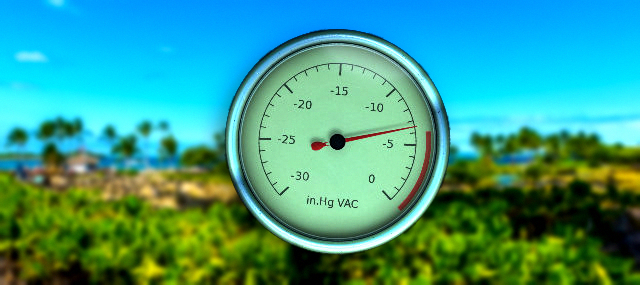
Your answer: **-6.5** inHg
